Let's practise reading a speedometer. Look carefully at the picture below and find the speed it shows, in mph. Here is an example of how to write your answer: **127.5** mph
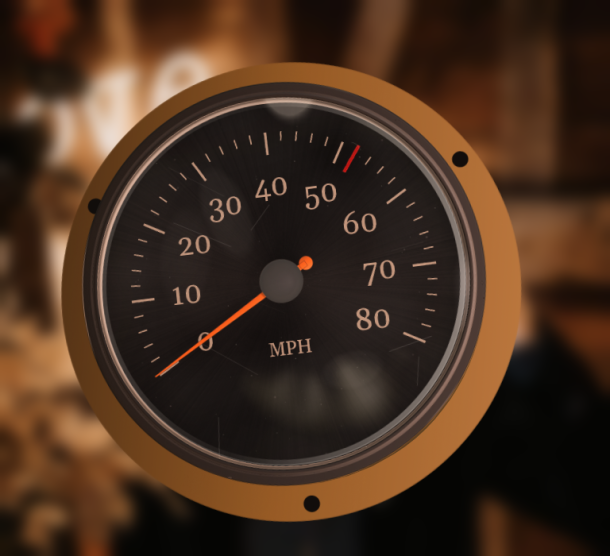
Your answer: **0** mph
